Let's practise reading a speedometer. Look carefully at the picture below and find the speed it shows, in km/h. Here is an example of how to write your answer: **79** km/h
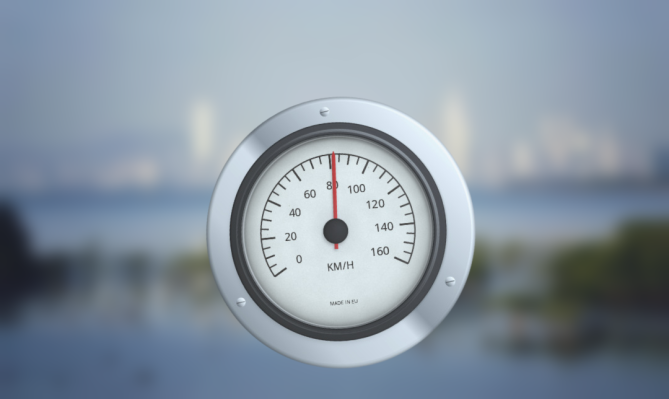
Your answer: **82.5** km/h
